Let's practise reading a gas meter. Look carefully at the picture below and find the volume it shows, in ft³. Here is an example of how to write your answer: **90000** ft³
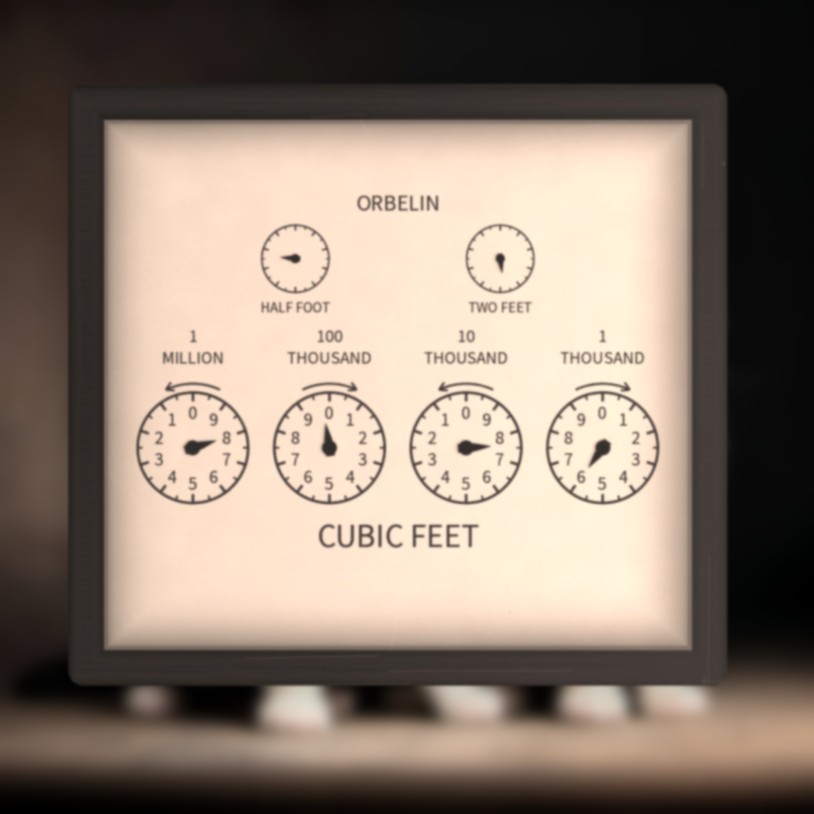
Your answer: **797600** ft³
